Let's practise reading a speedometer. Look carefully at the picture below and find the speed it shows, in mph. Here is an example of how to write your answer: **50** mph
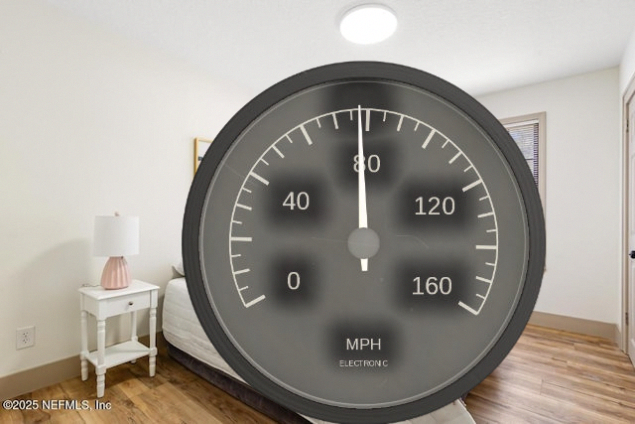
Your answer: **77.5** mph
